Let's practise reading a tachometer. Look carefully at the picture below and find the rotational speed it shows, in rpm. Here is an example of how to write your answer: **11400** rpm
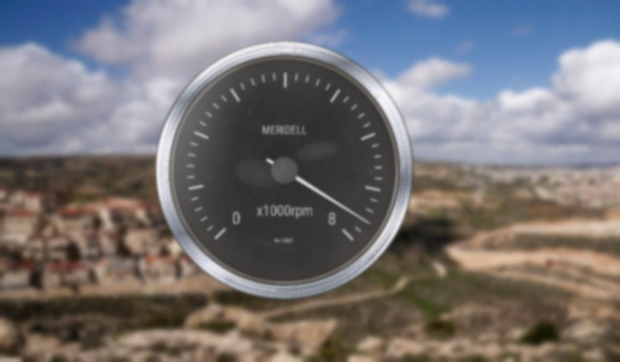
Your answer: **7600** rpm
